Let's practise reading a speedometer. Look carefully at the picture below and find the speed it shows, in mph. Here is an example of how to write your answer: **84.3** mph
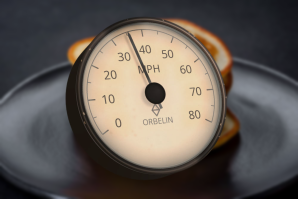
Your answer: **35** mph
